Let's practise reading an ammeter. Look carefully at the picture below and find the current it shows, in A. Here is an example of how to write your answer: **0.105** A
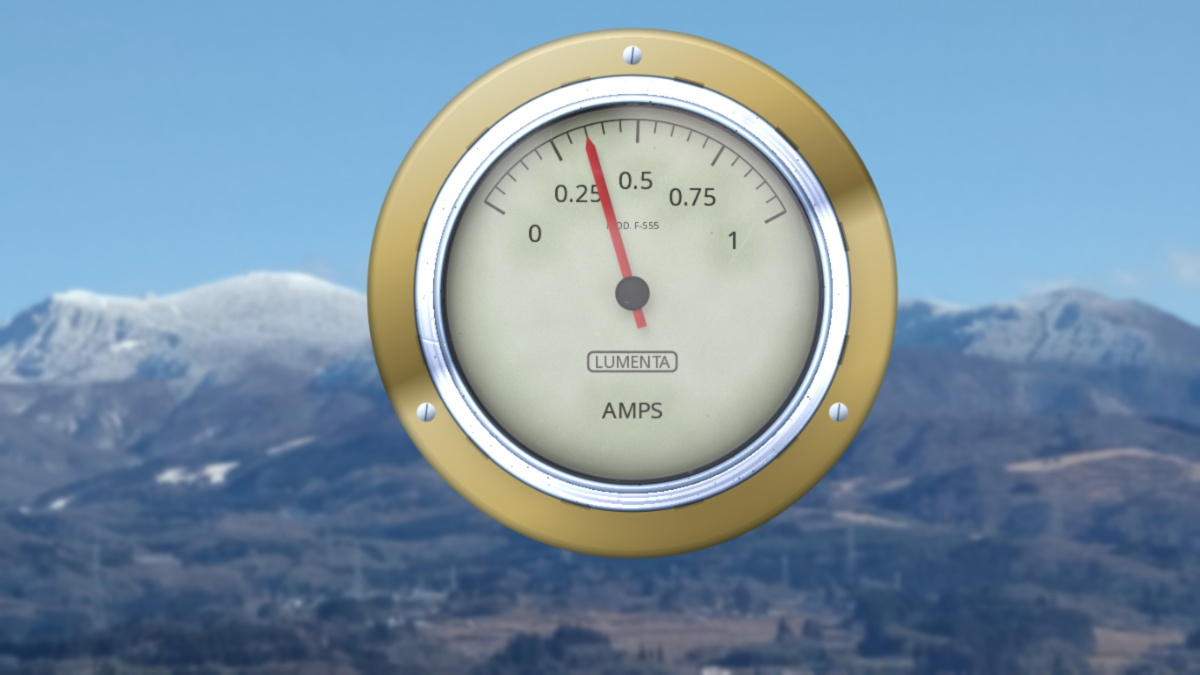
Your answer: **0.35** A
